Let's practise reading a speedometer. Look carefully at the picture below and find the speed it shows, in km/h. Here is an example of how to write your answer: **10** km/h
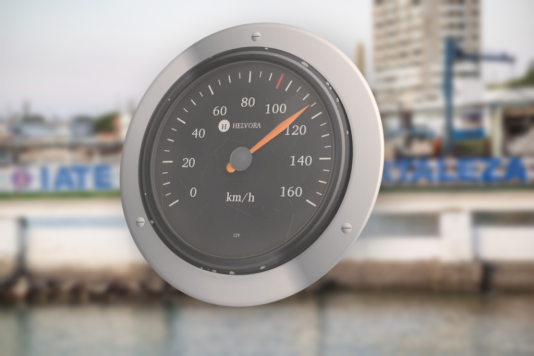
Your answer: **115** km/h
